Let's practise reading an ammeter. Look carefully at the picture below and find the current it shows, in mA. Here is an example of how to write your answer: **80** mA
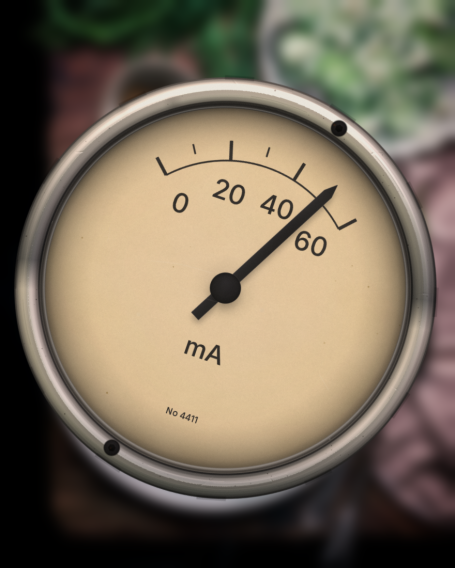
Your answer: **50** mA
